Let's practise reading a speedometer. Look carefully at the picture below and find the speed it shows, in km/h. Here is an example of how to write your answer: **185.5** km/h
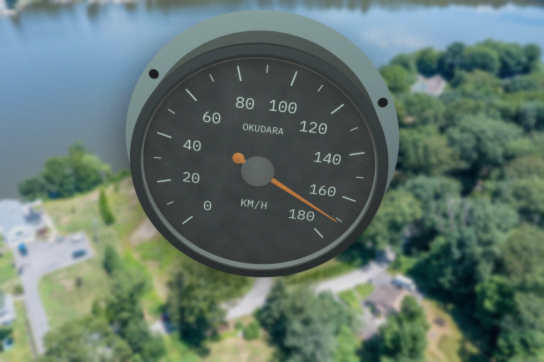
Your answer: **170** km/h
